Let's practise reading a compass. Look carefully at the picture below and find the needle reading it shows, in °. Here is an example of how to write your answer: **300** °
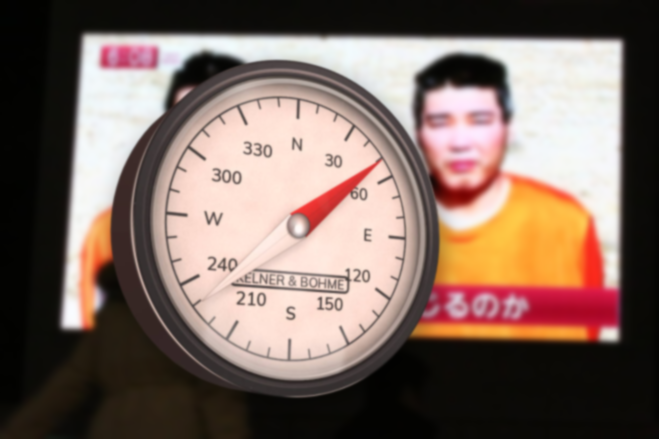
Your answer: **50** °
